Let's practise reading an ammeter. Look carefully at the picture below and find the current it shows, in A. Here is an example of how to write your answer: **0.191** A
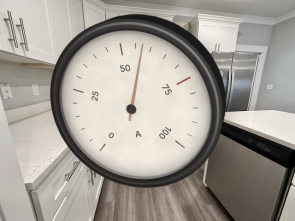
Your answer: **57.5** A
